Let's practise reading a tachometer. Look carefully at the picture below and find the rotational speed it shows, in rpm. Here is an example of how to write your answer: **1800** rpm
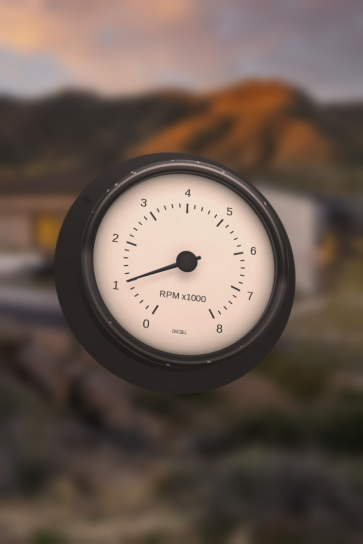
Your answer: **1000** rpm
